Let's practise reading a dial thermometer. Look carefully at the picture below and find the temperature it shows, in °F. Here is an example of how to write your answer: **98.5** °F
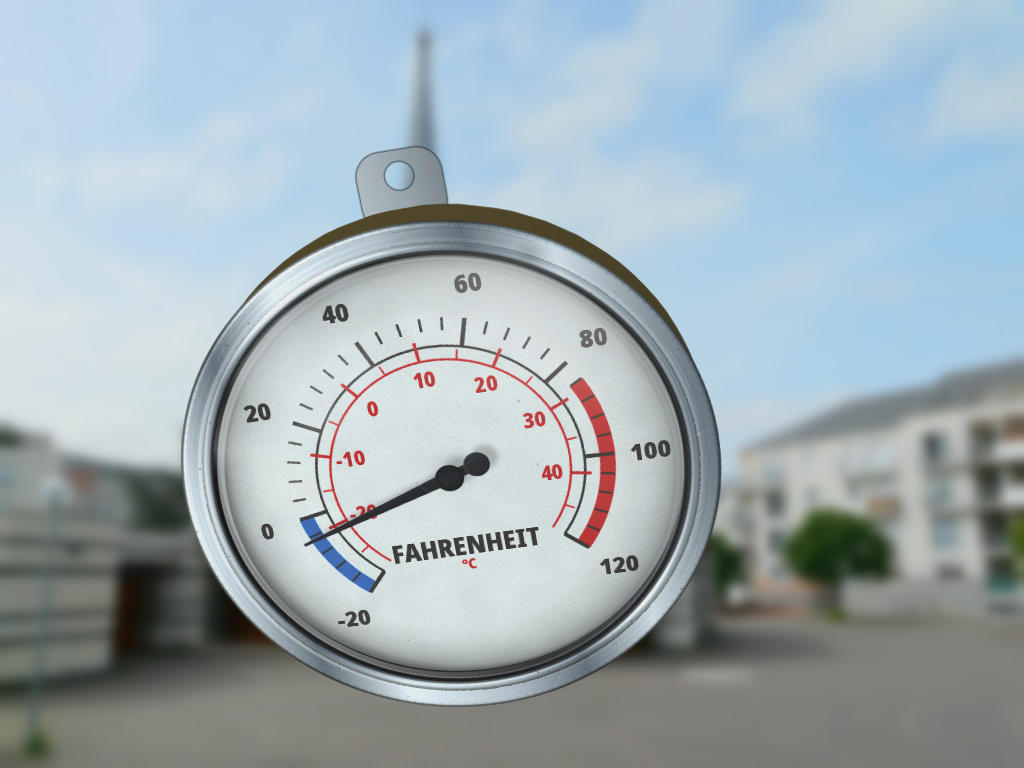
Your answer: **-4** °F
